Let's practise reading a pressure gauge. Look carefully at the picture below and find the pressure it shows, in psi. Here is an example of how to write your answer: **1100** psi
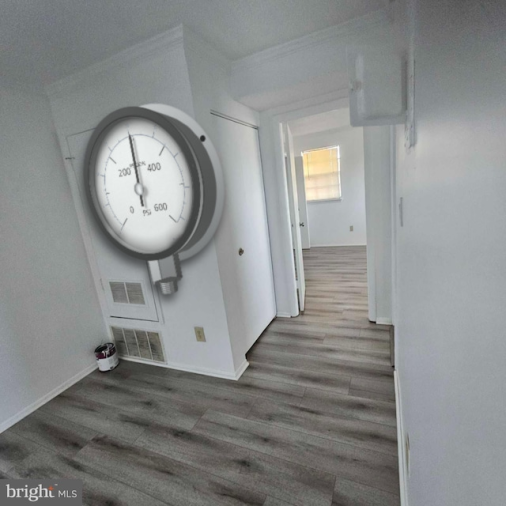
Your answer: **300** psi
